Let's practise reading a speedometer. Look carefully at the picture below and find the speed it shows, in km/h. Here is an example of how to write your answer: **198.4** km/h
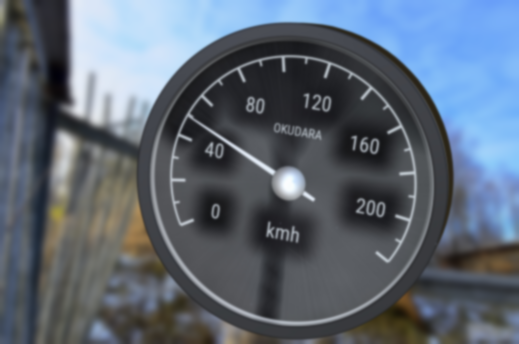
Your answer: **50** km/h
